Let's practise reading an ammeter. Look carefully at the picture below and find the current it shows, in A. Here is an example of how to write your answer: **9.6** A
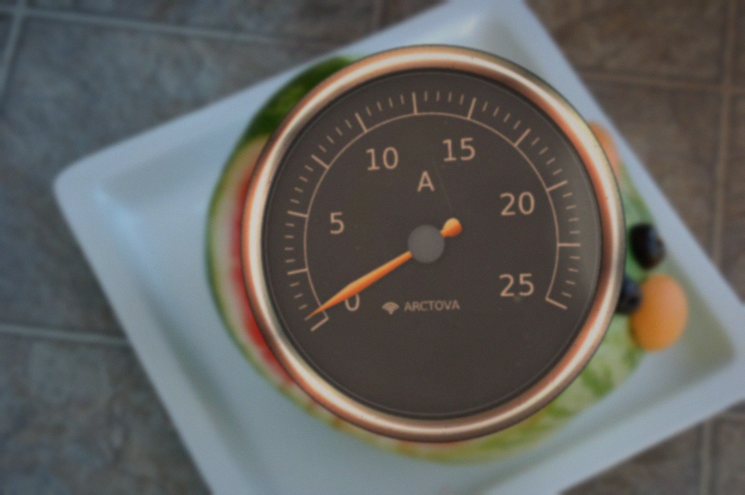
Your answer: **0.5** A
